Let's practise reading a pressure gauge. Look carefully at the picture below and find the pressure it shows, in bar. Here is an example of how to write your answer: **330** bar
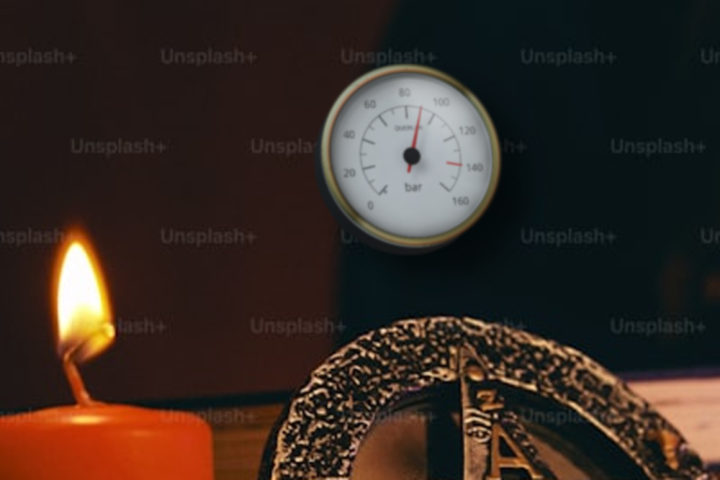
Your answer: **90** bar
